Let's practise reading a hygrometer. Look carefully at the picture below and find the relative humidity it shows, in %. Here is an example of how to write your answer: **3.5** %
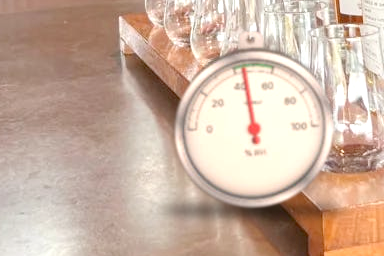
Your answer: **45** %
